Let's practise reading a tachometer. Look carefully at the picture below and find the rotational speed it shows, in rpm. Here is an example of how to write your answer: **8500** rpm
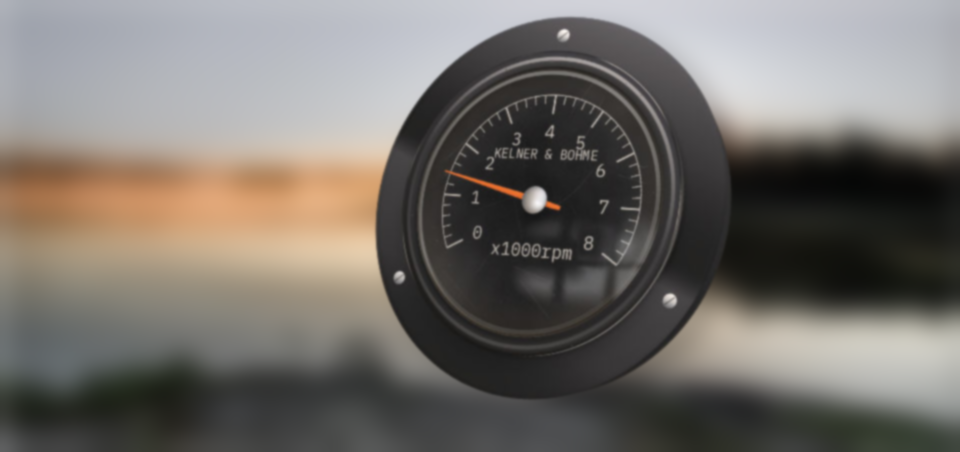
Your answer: **1400** rpm
